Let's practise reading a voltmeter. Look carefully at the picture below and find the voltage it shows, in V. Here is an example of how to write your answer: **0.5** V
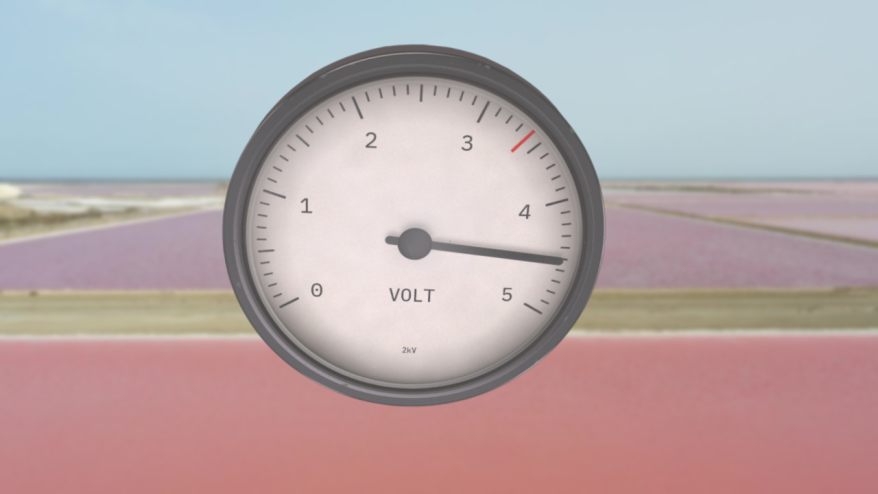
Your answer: **4.5** V
